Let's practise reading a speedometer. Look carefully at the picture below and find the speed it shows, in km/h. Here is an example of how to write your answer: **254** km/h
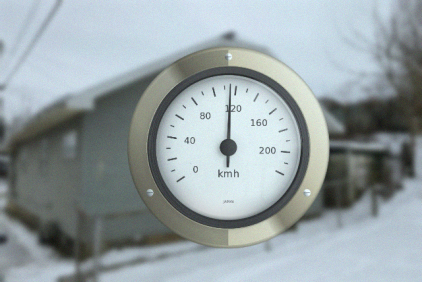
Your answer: **115** km/h
